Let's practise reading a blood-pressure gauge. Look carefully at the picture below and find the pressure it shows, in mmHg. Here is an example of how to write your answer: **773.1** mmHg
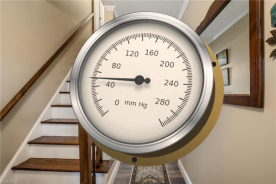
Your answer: **50** mmHg
